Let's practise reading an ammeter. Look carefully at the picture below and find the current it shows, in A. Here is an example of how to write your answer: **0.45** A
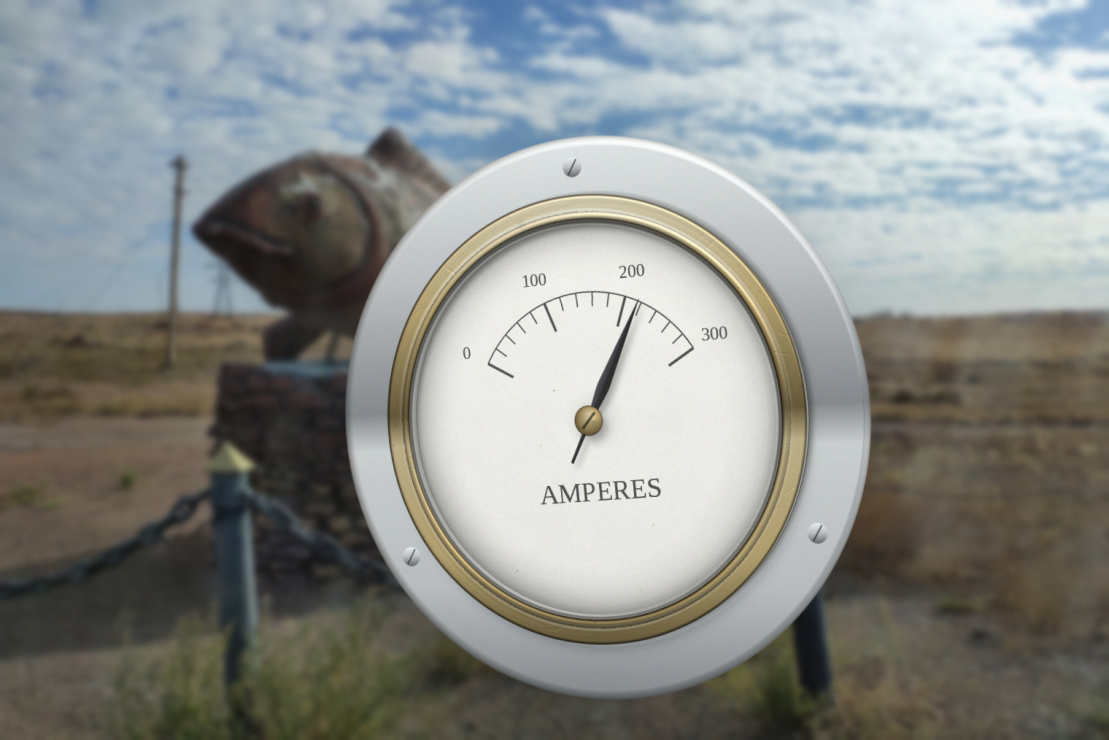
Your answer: **220** A
